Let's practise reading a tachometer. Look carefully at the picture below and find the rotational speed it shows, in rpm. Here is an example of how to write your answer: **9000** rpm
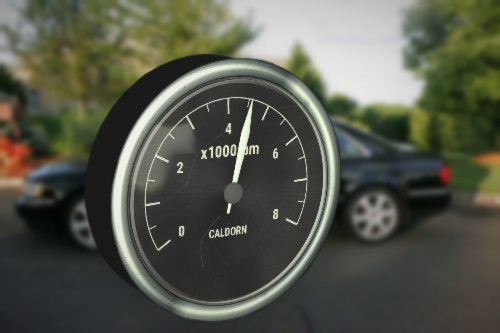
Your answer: **4500** rpm
